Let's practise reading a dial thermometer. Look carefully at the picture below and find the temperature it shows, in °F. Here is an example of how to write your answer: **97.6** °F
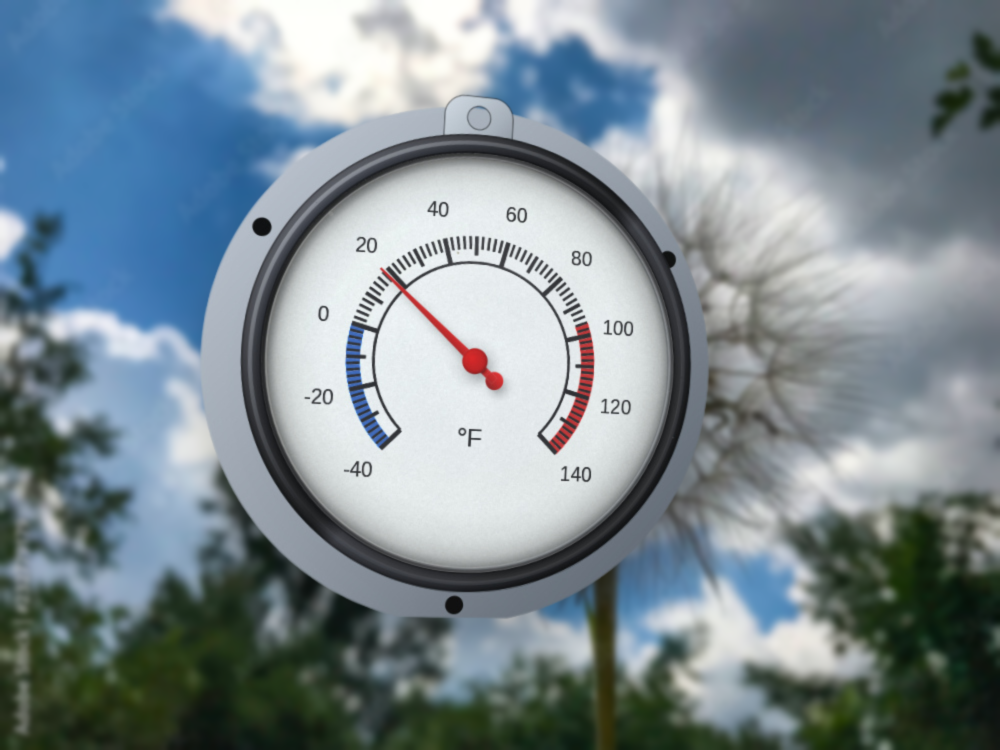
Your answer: **18** °F
